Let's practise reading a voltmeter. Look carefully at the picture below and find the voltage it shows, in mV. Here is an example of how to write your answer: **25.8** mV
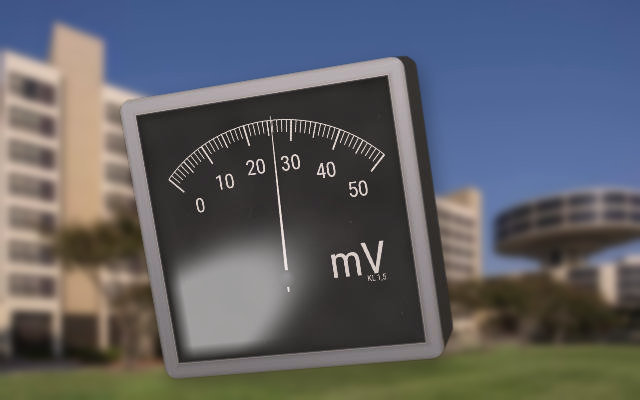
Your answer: **26** mV
